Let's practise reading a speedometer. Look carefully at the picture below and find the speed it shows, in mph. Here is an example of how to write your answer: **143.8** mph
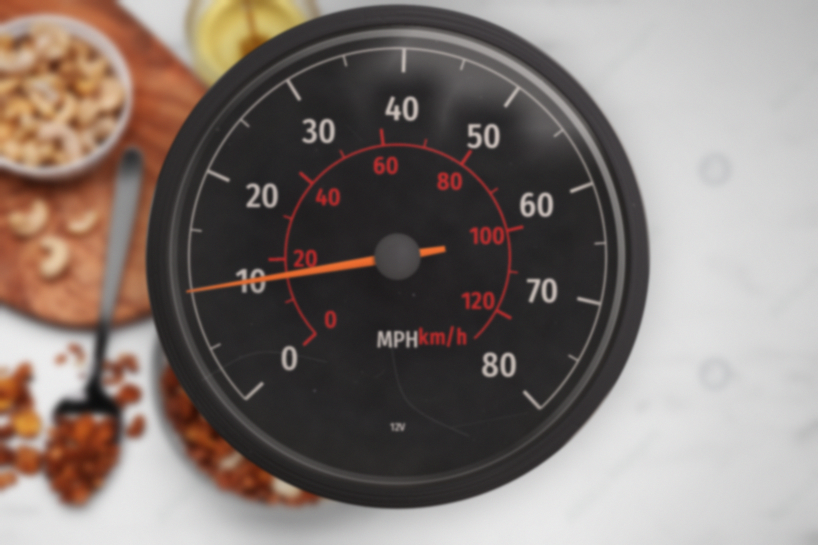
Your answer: **10** mph
